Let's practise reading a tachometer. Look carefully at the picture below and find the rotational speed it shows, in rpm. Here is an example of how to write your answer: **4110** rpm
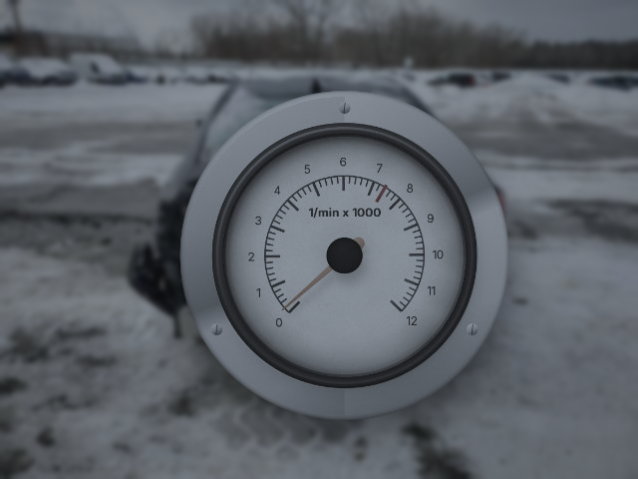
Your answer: **200** rpm
